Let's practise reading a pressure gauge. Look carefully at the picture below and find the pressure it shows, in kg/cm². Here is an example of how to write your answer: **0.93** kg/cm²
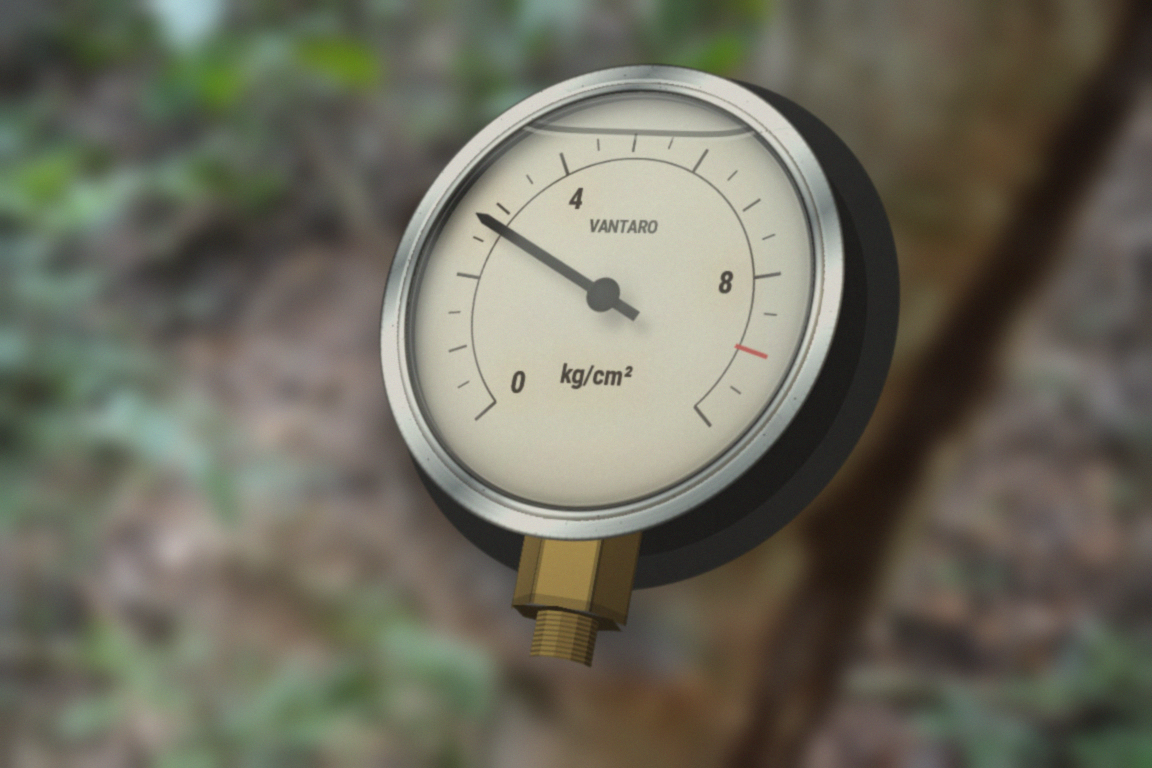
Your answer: **2.75** kg/cm²
